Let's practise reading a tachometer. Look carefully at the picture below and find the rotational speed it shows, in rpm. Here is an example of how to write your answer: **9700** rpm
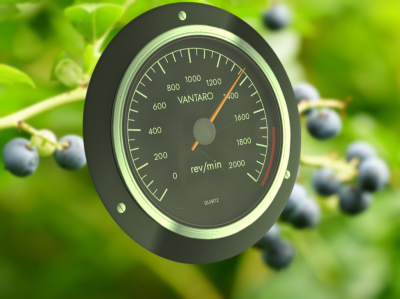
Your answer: **1350** rpm
